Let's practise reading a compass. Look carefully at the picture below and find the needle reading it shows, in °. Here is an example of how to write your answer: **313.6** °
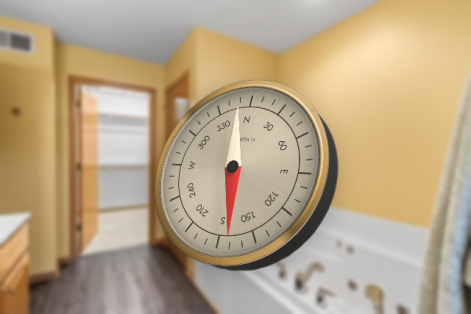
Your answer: **170** °
